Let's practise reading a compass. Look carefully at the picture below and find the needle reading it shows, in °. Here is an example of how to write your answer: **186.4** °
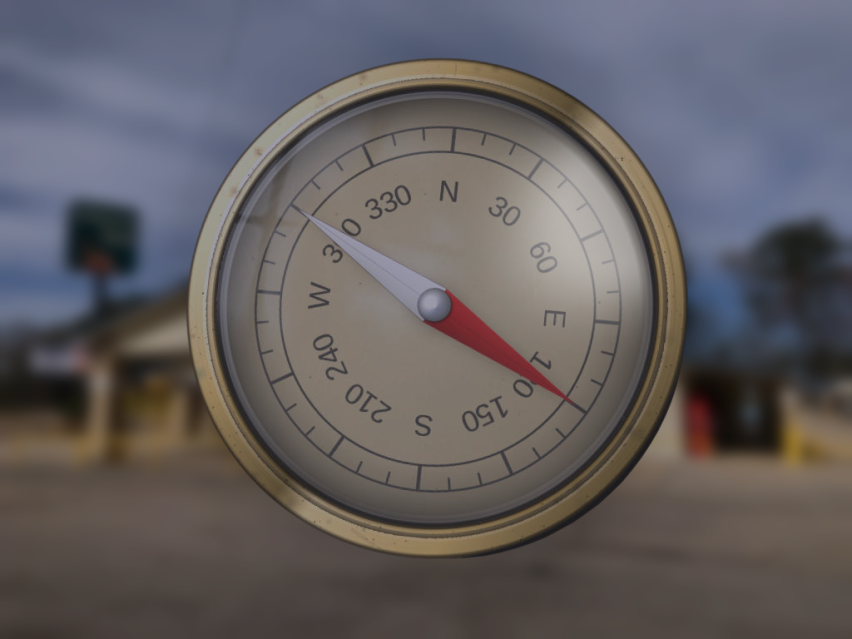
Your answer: **120** °
